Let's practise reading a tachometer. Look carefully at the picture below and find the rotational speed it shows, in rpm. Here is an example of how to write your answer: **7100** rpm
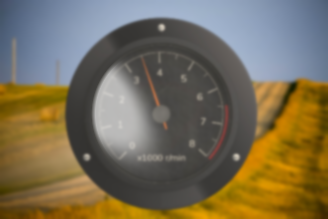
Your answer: **3500** rpm
